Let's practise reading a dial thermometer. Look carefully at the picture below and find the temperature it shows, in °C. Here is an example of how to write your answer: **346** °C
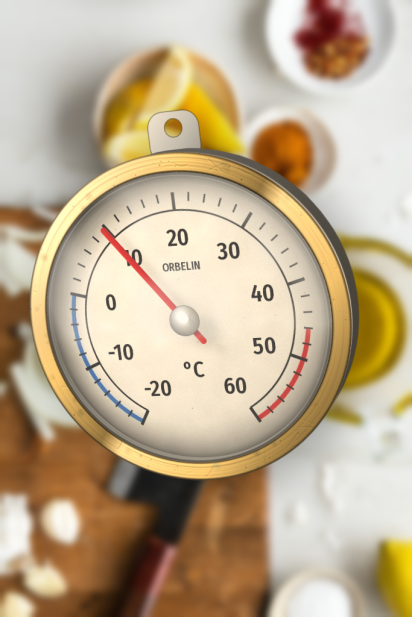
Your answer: **10** °C
